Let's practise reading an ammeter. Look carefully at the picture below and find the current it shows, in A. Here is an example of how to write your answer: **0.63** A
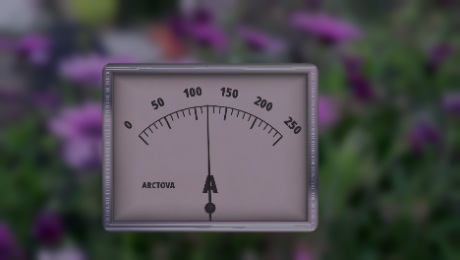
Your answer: **120** A
